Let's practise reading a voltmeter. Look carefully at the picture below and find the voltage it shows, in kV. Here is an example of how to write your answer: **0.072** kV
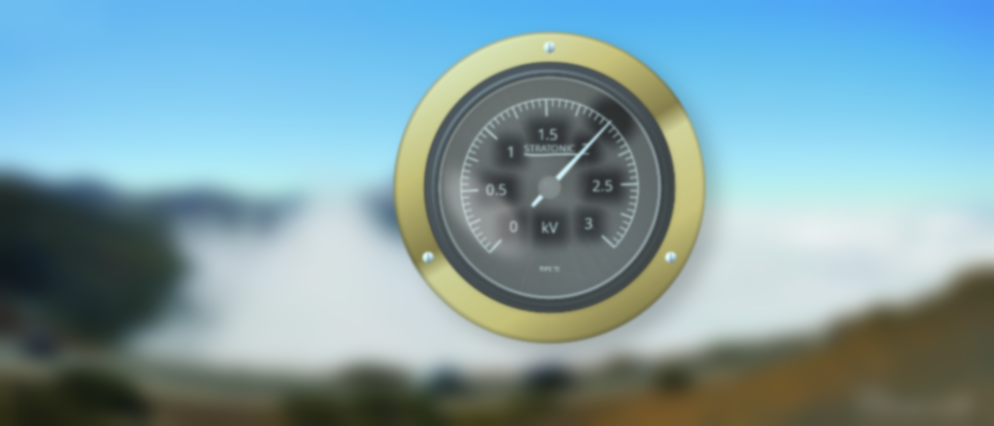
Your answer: **2** kV
